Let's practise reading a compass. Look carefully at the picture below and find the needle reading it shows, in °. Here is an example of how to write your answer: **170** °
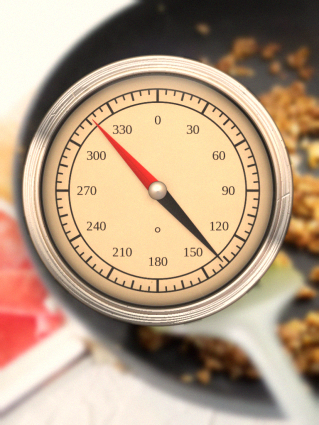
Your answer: **317.5** °
